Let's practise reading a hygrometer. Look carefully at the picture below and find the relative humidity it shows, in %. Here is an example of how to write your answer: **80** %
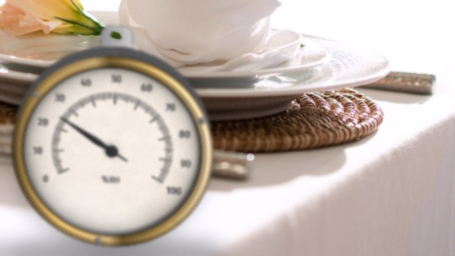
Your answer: **25** %
